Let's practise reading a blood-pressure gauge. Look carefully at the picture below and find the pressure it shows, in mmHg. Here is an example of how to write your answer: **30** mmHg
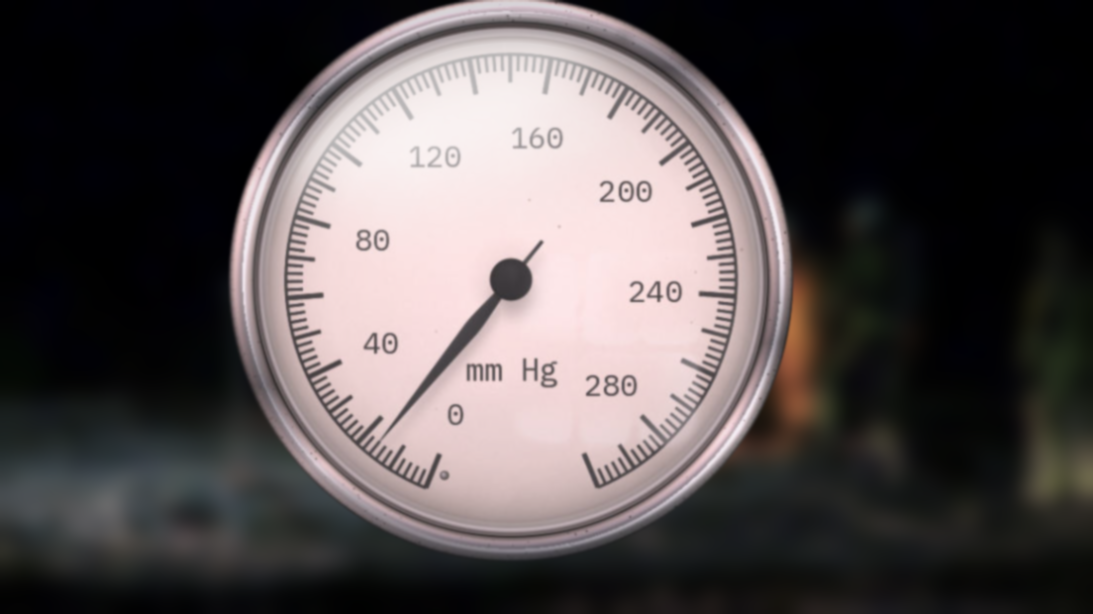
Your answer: **16** mmHg
